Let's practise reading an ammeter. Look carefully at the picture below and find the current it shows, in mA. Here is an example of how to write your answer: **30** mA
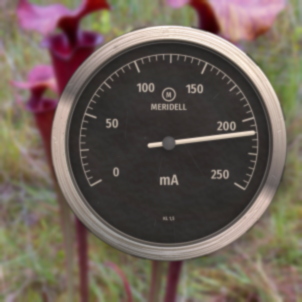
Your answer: **210** mA
